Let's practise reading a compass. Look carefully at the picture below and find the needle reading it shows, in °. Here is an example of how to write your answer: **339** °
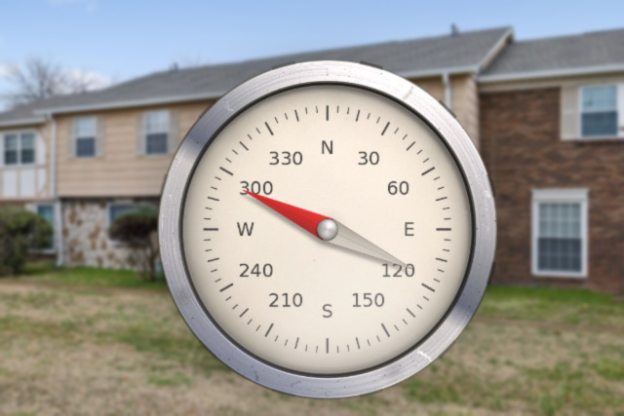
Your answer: **295** °
